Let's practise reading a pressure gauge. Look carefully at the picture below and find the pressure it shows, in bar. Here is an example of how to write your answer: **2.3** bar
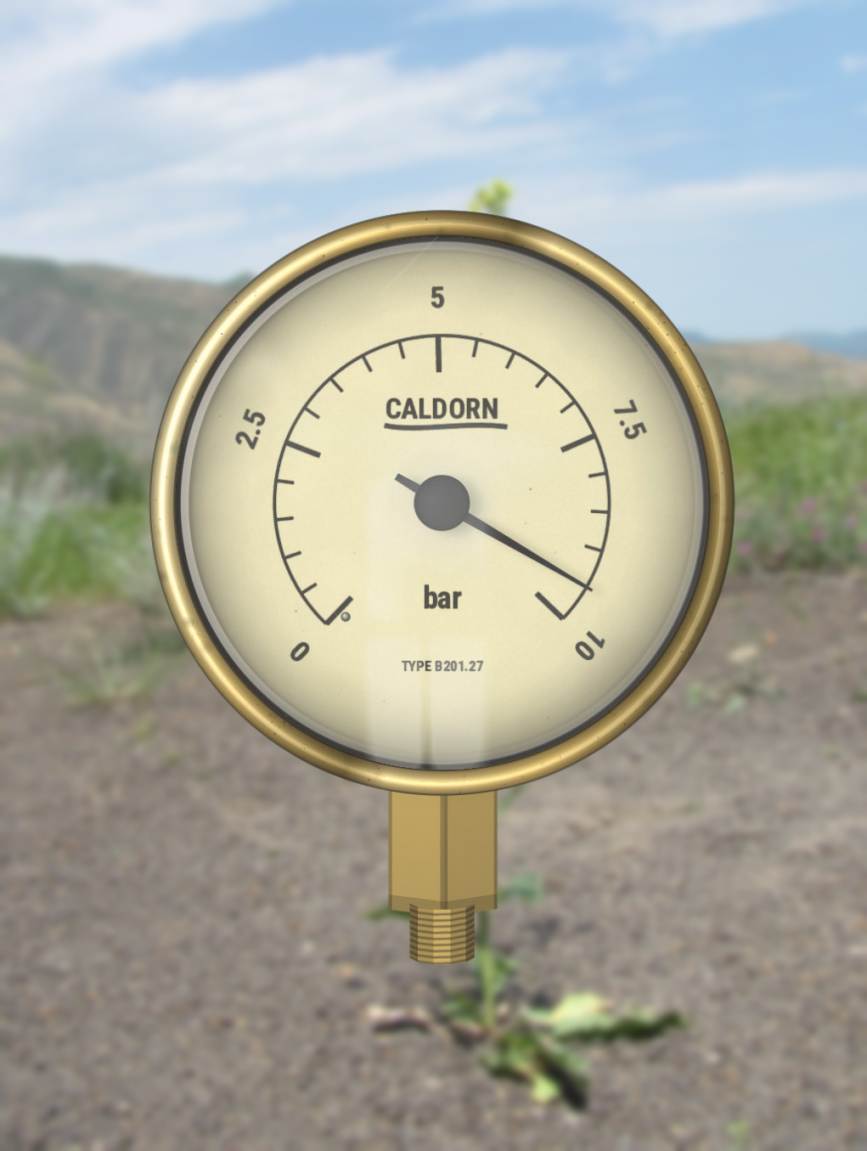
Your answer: **9.5** bar
